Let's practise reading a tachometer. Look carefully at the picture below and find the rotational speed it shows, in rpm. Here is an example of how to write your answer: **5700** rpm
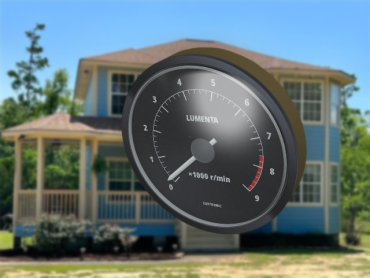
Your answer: **200** rpm
